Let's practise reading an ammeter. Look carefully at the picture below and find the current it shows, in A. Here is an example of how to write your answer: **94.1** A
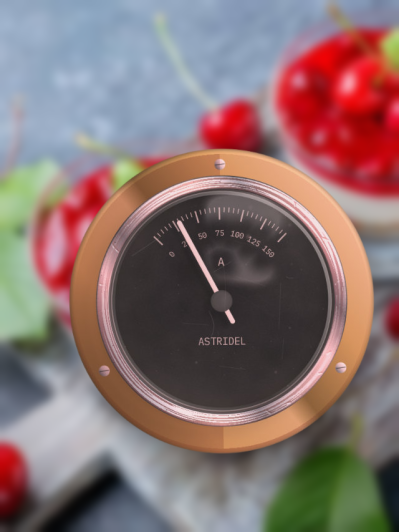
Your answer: **30** A
